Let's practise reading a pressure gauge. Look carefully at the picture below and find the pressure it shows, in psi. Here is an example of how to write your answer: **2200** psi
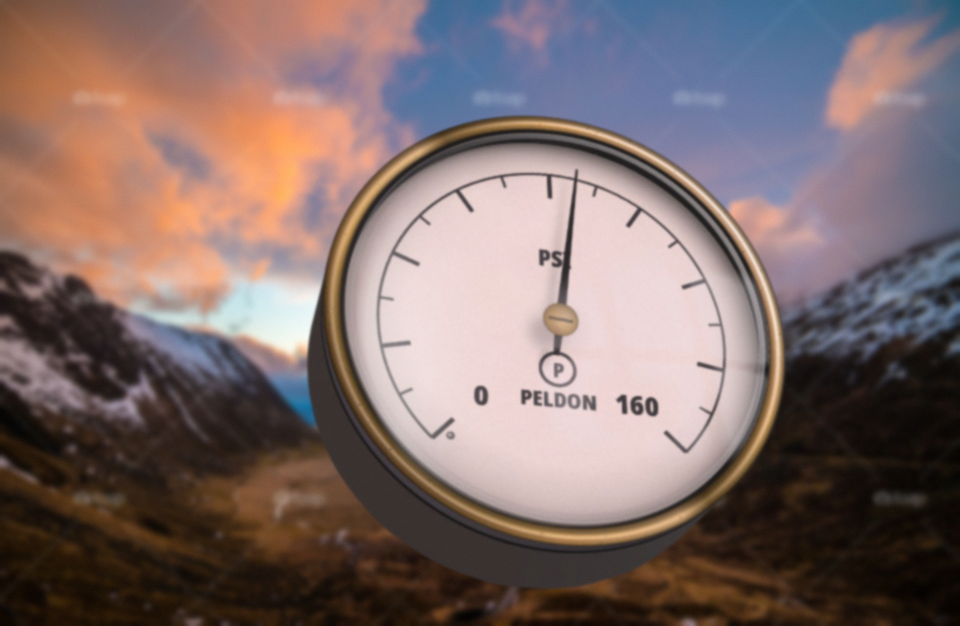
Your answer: **85** psi
